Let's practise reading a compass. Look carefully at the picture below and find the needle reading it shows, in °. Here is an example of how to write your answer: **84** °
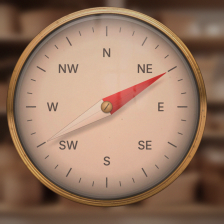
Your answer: **60** °
